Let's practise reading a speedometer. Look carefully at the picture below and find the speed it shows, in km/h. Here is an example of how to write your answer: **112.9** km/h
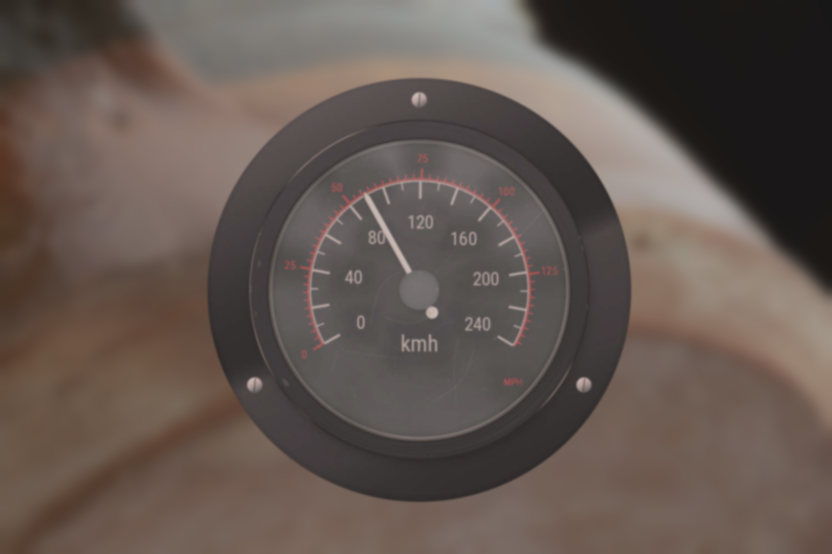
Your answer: **90** km/h
